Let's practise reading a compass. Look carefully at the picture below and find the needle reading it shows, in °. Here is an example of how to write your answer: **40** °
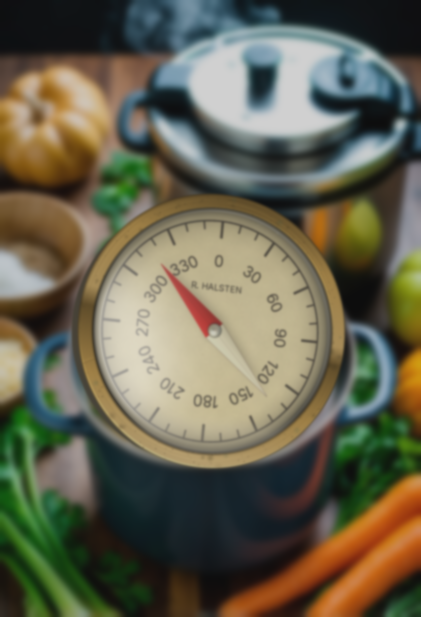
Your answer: **315** °
